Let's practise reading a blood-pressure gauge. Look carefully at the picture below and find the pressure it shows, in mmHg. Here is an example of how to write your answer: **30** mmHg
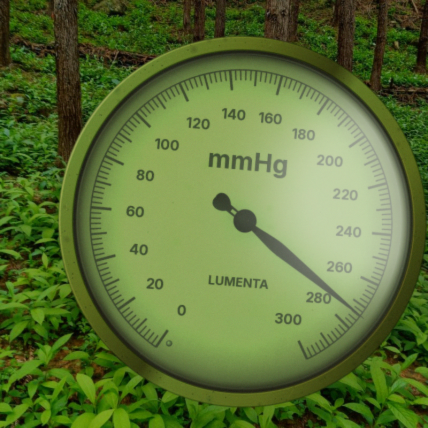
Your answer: **274** mmHg
